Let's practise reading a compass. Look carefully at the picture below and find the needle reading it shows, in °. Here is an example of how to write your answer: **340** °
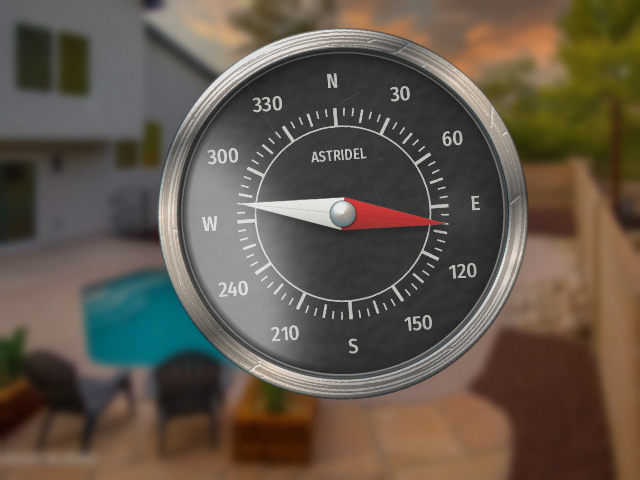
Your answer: **100** °
